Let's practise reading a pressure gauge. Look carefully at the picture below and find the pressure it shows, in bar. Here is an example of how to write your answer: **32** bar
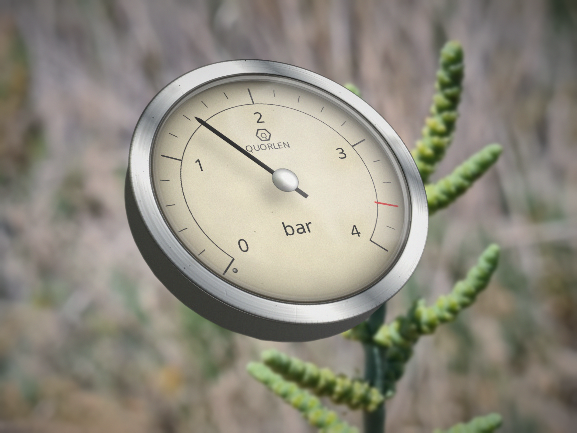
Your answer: **1.4** bar
